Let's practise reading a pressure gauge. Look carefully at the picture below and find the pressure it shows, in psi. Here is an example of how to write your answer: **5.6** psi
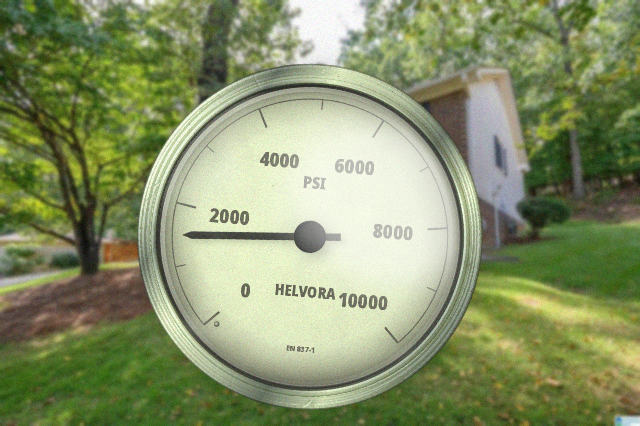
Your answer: **1500** psi
